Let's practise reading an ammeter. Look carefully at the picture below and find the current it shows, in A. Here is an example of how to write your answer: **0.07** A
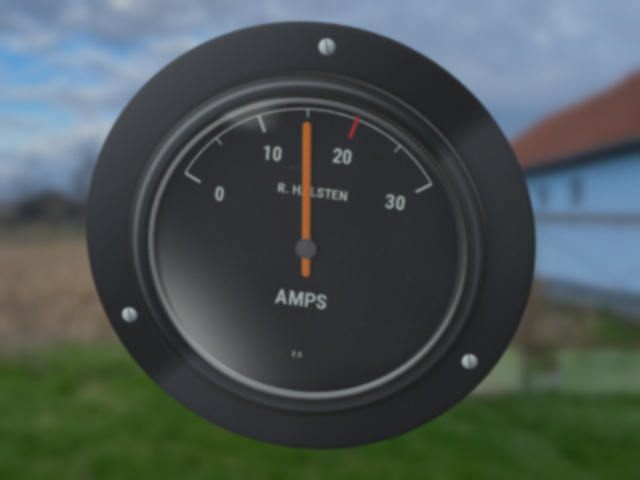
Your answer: **15** A
